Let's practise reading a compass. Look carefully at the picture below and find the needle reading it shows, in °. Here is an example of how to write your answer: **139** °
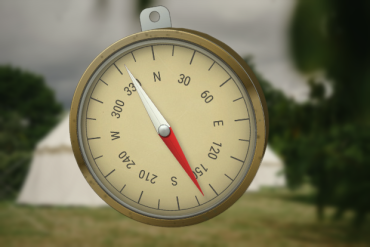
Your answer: **157.5** °
